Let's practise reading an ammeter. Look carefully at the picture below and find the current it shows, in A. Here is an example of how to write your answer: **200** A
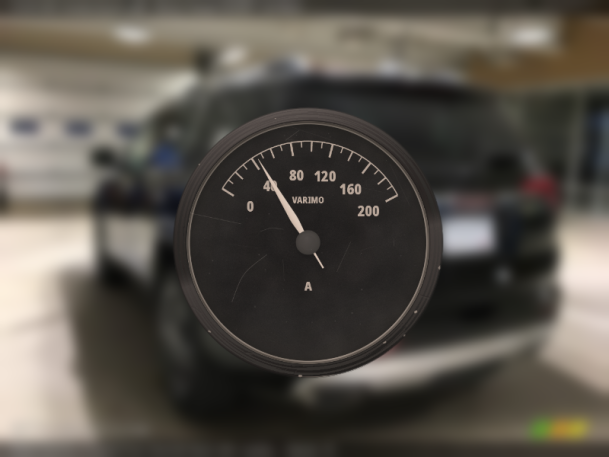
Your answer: **45** A
